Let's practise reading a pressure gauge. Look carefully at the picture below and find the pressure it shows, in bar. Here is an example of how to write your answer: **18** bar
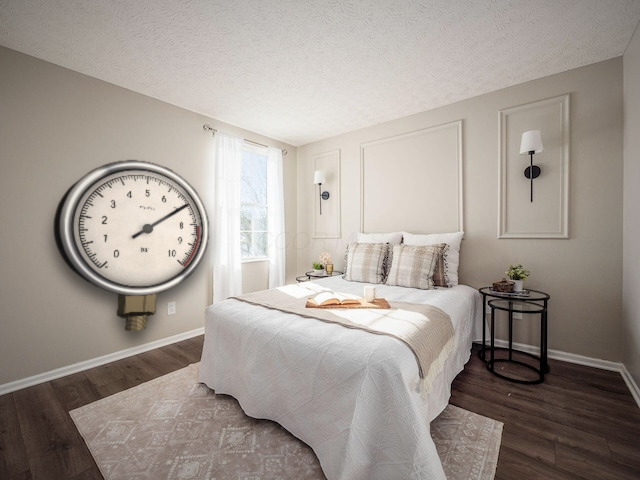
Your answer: **7** bar
